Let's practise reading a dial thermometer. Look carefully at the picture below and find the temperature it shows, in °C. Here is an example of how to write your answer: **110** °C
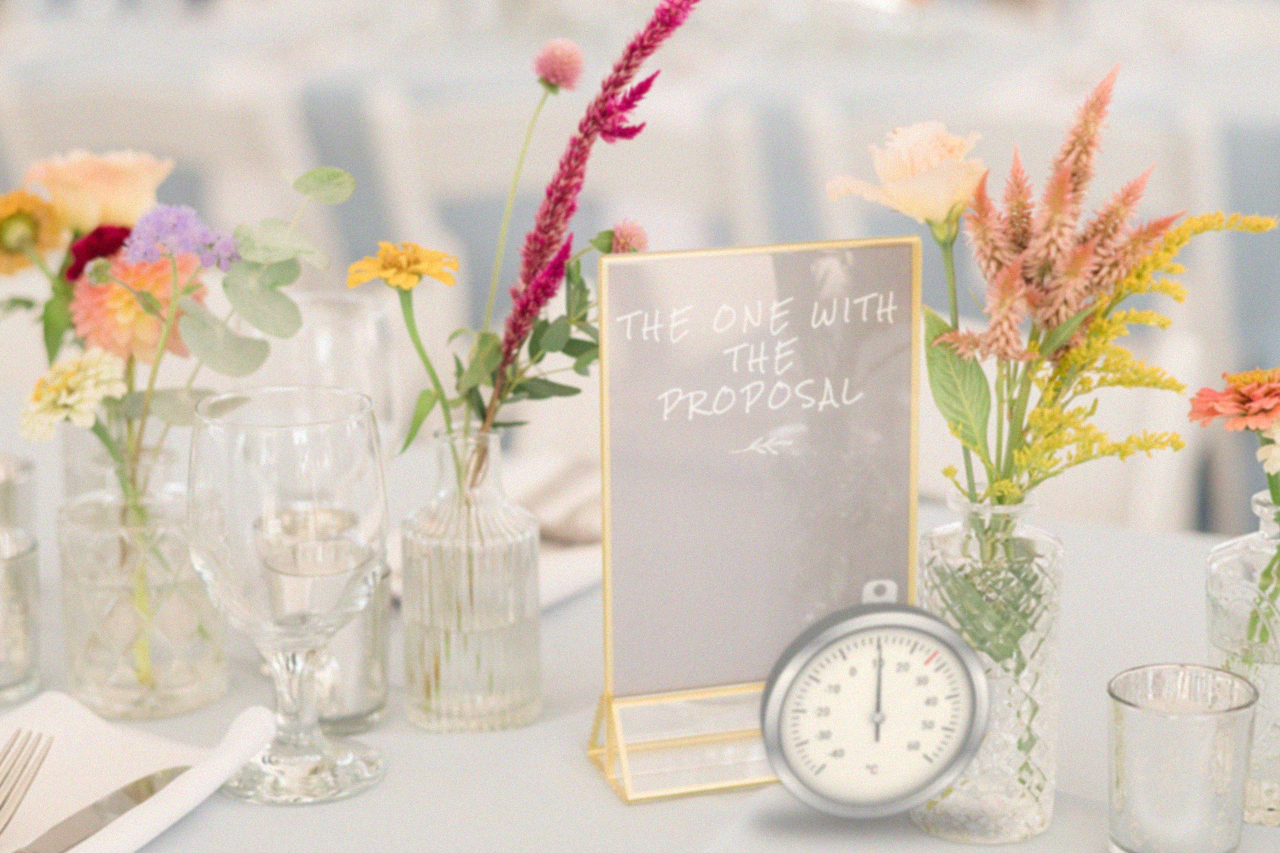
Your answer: **10** °C
